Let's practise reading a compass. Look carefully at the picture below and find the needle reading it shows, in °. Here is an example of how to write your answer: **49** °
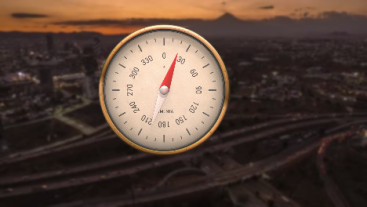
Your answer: **20** °
